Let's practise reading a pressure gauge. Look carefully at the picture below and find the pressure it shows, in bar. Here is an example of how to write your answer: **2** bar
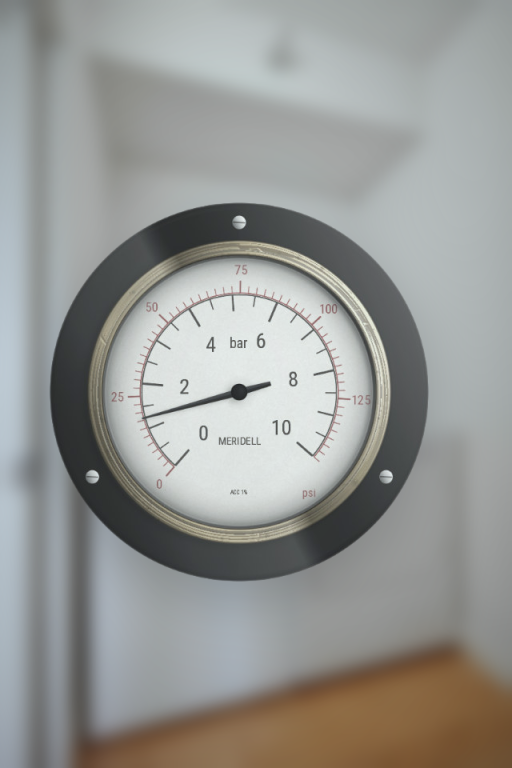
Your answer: **1.25** bar
